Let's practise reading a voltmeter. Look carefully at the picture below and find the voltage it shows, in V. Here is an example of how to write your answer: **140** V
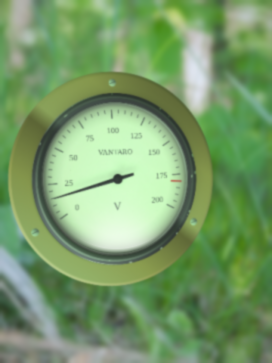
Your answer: **15** V
